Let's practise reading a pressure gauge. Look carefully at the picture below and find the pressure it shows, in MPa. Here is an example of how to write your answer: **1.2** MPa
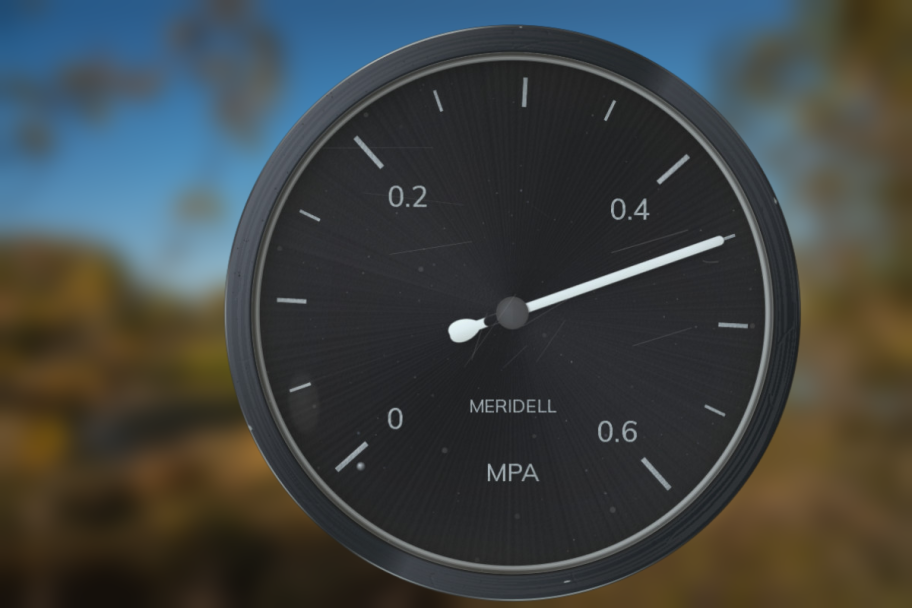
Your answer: **0.45** MPa
